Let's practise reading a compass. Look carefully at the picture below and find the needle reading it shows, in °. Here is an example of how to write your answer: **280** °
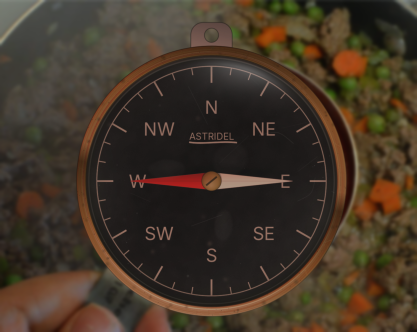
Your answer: **270** °
